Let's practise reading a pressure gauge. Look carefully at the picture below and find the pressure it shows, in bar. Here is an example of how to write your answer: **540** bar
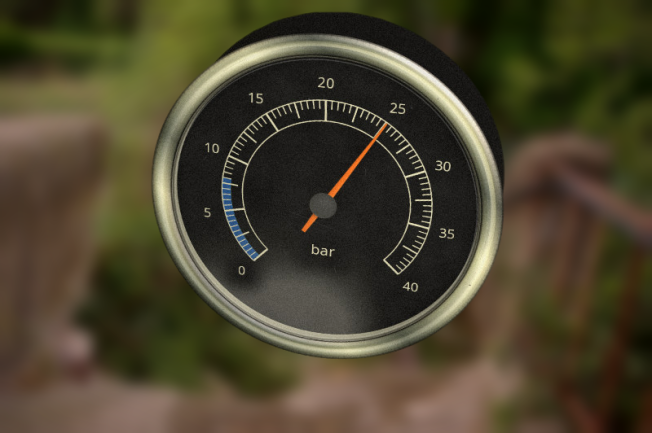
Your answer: **25** bar
